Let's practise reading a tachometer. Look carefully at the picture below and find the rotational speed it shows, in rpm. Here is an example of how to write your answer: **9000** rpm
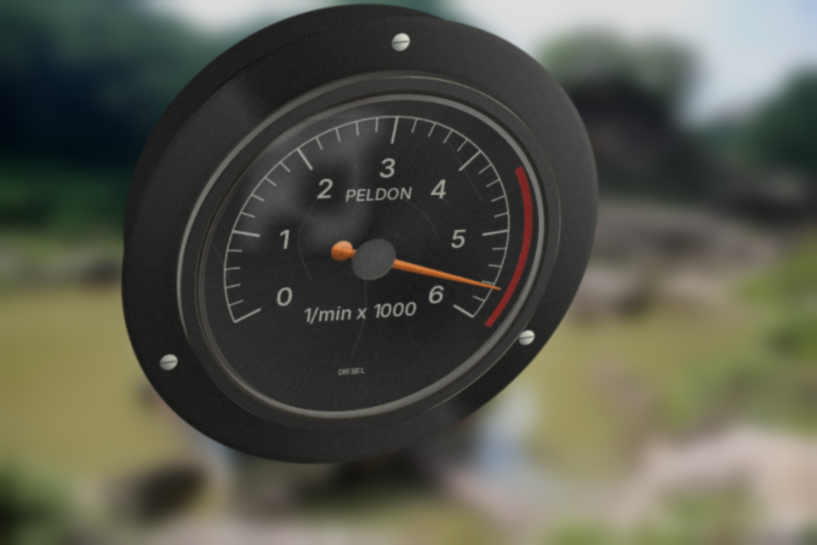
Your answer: **5600** rpm
